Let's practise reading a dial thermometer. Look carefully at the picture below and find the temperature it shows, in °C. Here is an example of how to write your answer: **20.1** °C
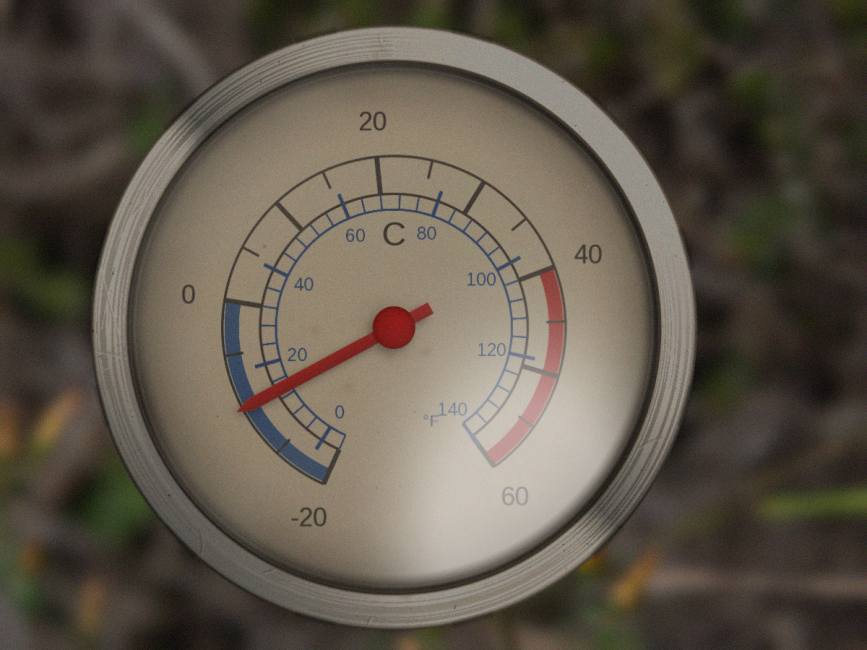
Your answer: **-10** °C
